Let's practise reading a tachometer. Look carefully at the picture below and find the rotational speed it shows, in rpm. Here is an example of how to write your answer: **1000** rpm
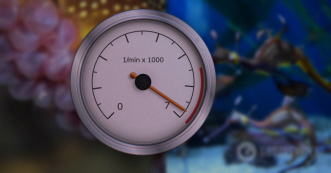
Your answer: **6750** rpm
